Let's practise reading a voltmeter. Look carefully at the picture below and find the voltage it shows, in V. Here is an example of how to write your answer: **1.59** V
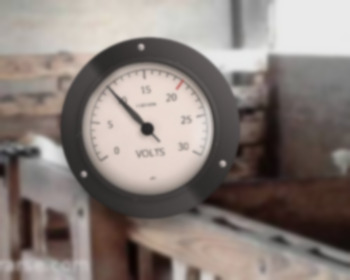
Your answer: **10** V
